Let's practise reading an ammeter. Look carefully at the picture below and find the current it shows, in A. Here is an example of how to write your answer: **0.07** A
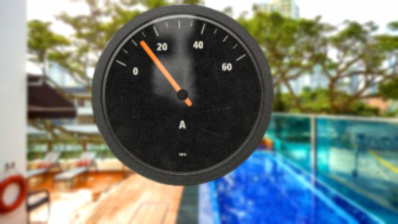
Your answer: **12.5** A
